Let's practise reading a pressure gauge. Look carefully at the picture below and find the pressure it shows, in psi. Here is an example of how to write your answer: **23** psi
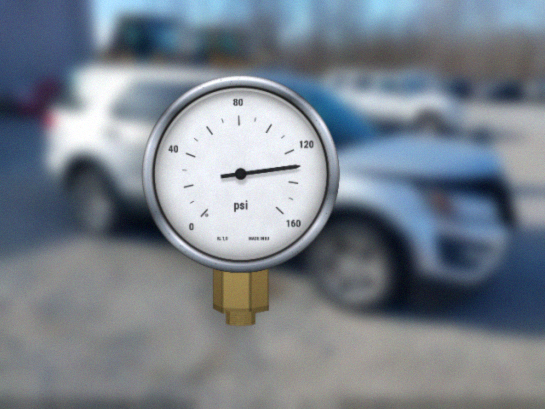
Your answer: **130** psi
